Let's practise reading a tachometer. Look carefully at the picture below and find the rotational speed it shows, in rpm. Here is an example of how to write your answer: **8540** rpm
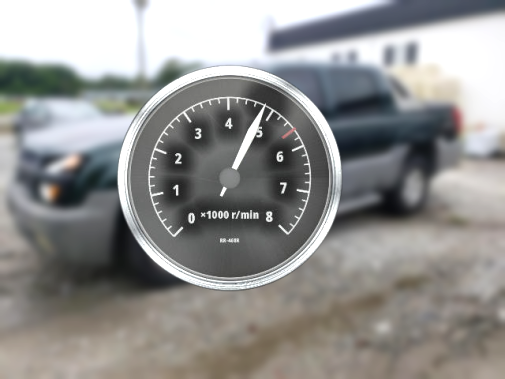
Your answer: **4800** rpm
